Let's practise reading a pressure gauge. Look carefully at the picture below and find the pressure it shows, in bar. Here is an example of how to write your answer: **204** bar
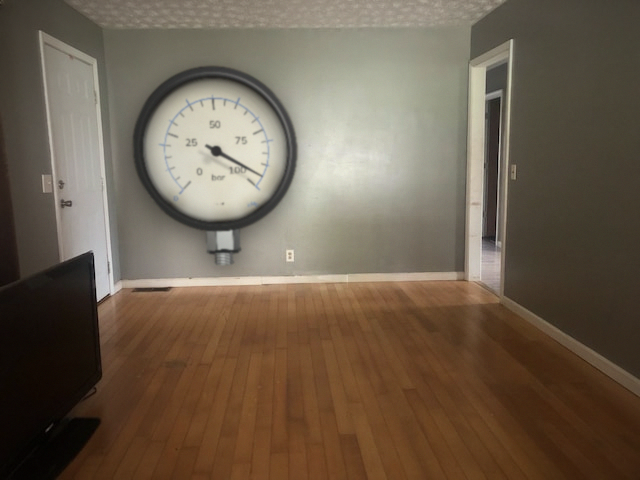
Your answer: **95** bar
